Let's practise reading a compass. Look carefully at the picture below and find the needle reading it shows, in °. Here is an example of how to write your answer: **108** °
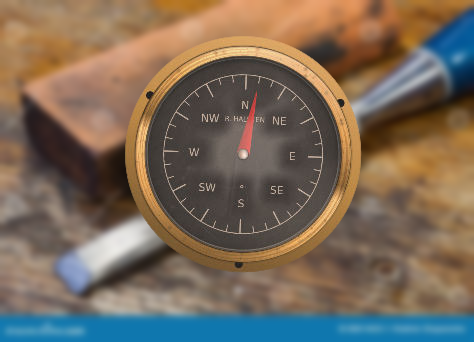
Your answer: **10** °
